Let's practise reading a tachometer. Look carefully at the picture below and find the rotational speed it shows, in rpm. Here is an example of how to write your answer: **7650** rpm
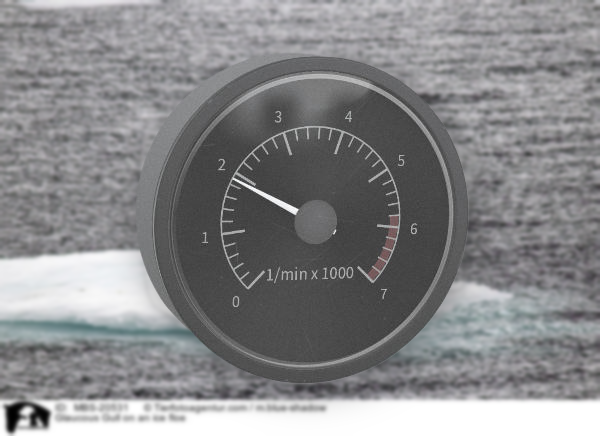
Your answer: **1900** rpm
